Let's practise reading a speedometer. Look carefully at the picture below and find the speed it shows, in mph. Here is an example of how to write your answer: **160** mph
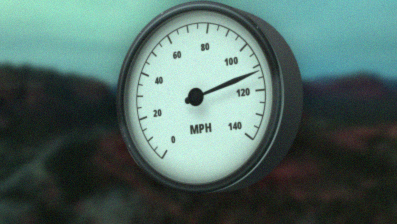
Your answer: **112.5** mph
